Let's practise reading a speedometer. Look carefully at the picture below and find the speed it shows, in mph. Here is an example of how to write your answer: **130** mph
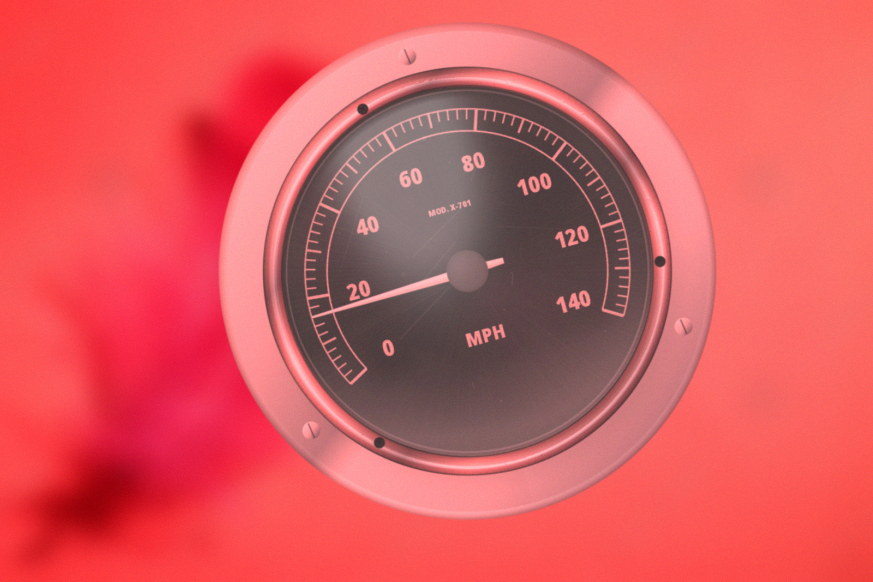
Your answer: **16** mph
